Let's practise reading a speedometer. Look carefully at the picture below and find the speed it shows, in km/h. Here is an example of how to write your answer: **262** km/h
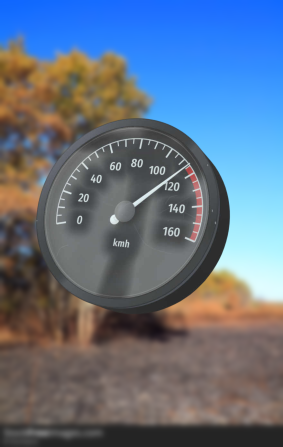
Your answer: **115** km/h
